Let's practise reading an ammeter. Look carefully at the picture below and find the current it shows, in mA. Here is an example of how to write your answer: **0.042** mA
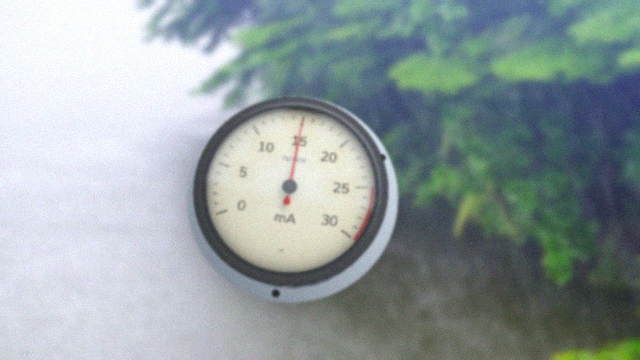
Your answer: **15** mA
